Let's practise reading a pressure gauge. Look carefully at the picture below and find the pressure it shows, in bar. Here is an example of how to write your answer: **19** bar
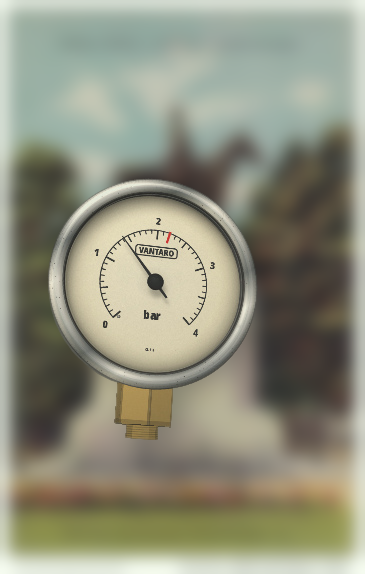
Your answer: **1.4** bar
